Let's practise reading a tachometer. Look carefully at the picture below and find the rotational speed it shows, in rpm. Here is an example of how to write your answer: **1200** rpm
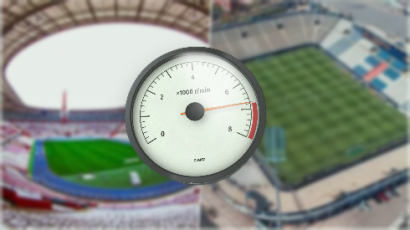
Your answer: **6800** rpm
